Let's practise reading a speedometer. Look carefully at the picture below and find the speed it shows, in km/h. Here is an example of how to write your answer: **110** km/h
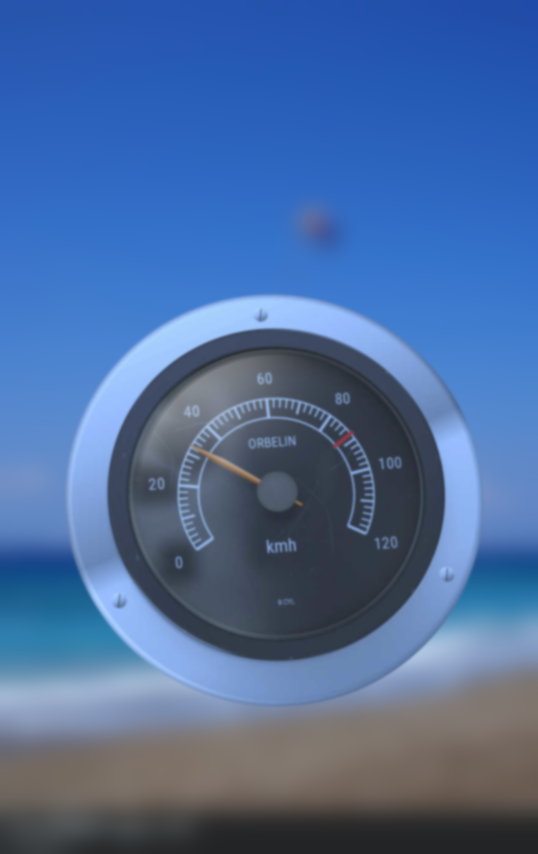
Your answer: **32** km/h
